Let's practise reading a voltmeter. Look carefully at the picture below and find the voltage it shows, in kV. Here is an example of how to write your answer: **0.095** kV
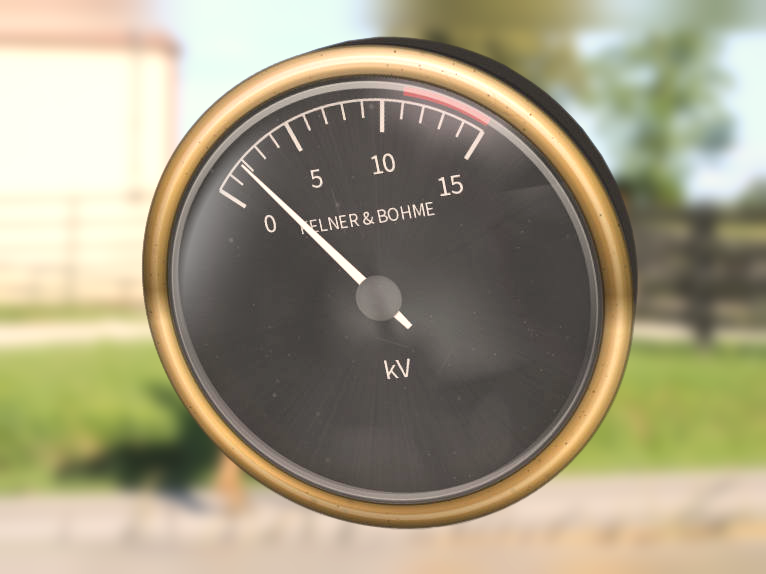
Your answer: **2** kV
